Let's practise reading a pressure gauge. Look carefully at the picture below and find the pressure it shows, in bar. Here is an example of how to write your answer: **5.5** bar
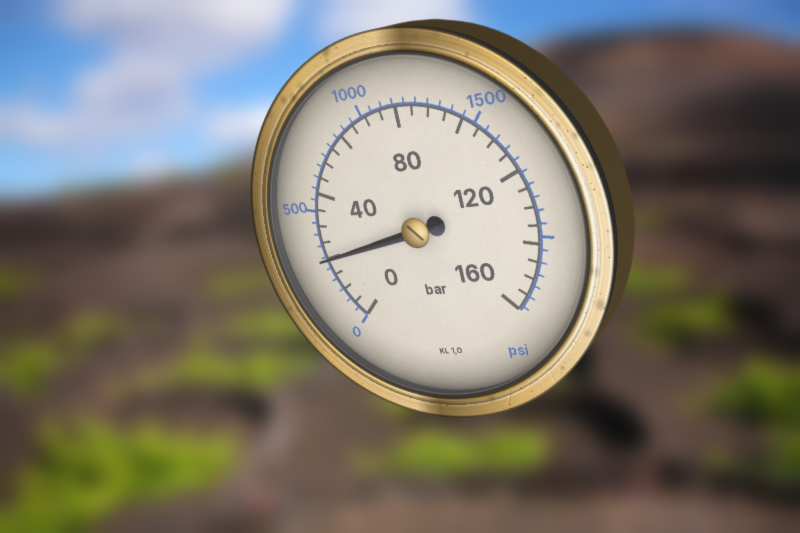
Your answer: **20** bar
